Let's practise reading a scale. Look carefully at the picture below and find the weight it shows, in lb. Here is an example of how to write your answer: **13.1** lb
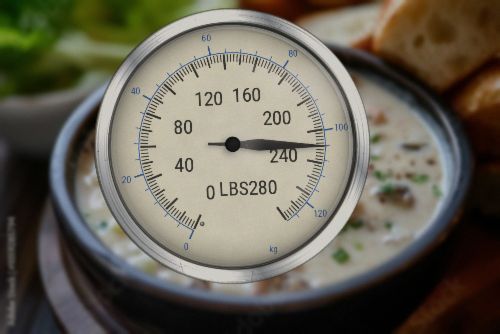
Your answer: **230** lb
